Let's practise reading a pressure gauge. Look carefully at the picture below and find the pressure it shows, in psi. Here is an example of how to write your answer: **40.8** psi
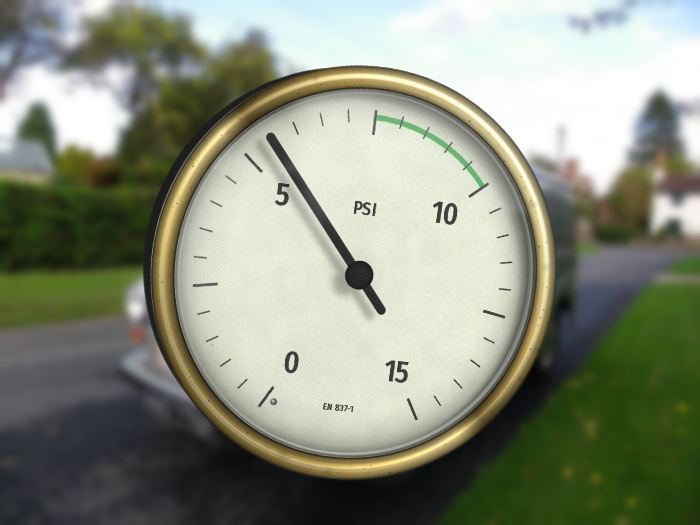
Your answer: **5.5** psi
